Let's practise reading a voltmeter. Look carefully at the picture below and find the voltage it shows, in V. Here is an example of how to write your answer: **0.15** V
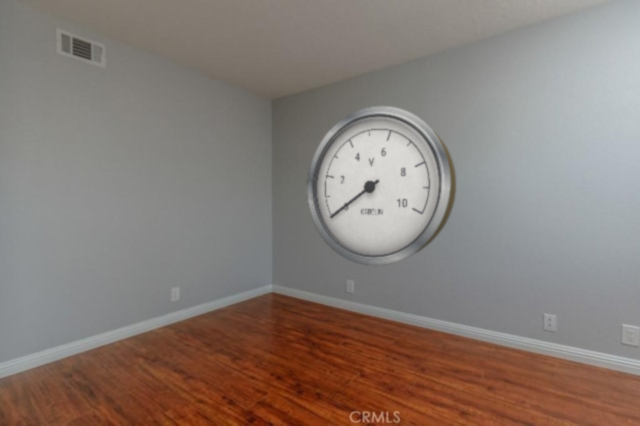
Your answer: **0** V
